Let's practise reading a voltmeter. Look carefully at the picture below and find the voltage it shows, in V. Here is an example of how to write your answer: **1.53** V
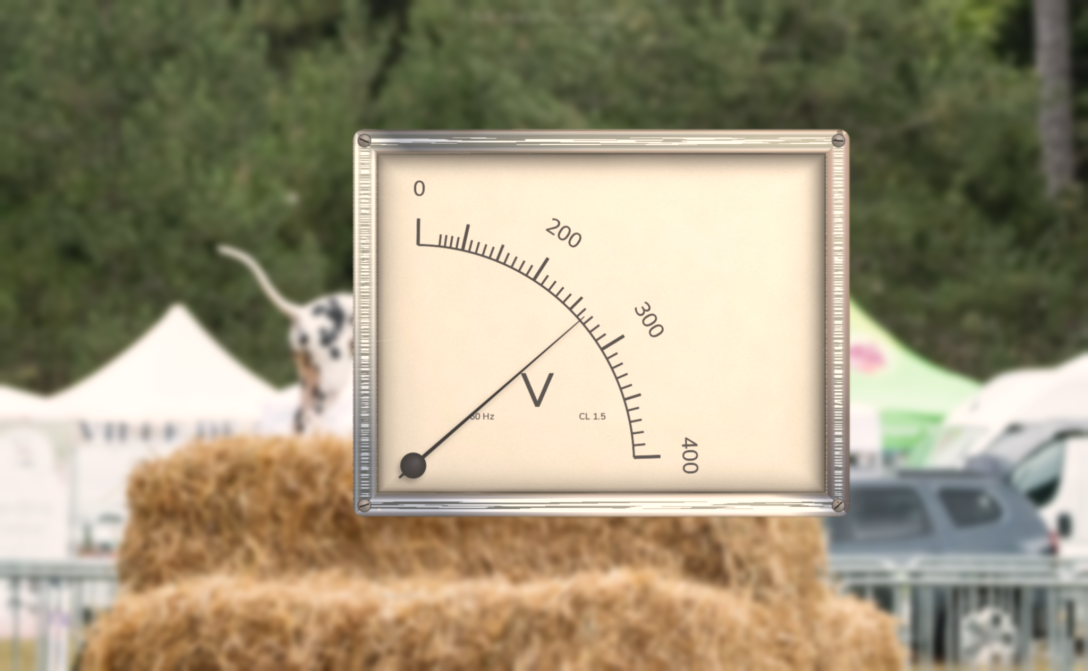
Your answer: **265** V
